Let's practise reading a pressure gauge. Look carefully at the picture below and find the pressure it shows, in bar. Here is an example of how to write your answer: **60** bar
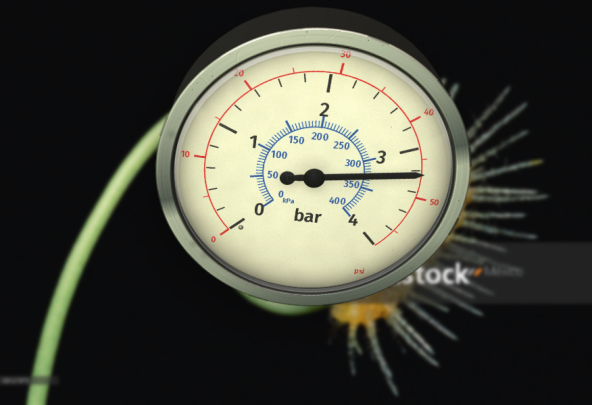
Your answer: **3.2** bar
